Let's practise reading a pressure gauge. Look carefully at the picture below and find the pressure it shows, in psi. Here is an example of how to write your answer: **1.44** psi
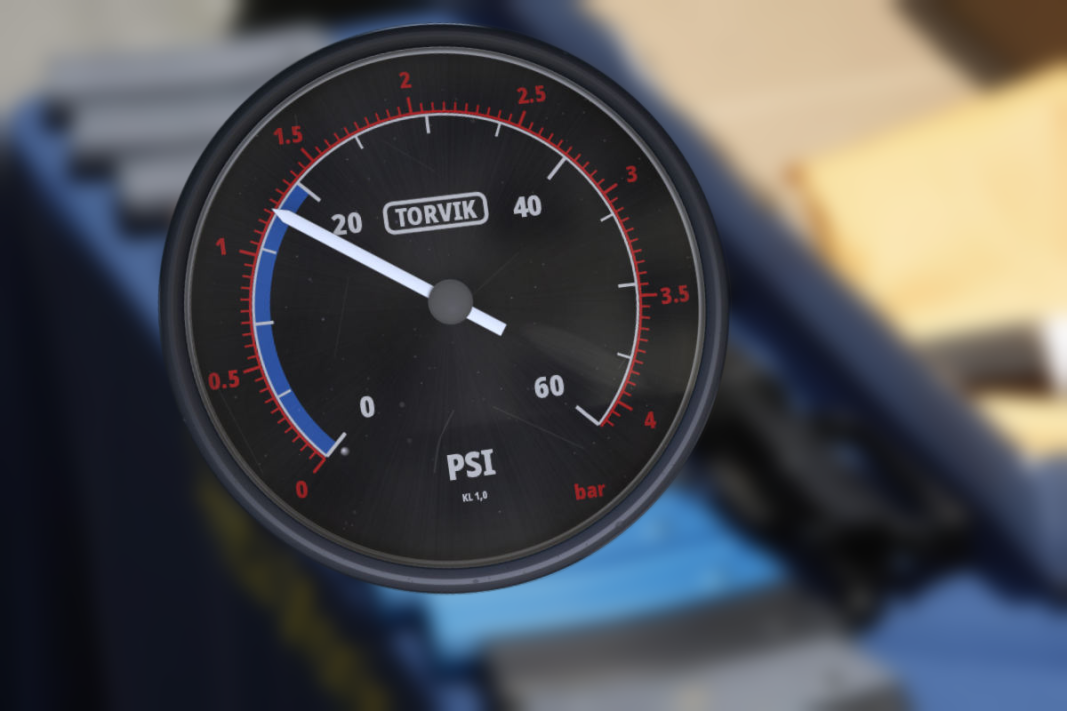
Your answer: **17.5** psi
